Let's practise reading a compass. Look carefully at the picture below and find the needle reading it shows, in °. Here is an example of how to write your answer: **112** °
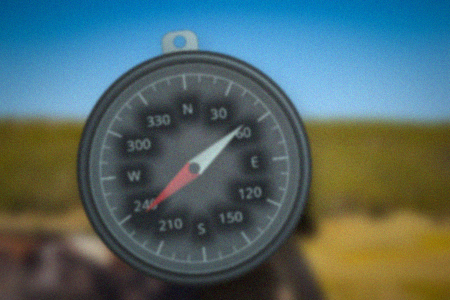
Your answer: **235** °
